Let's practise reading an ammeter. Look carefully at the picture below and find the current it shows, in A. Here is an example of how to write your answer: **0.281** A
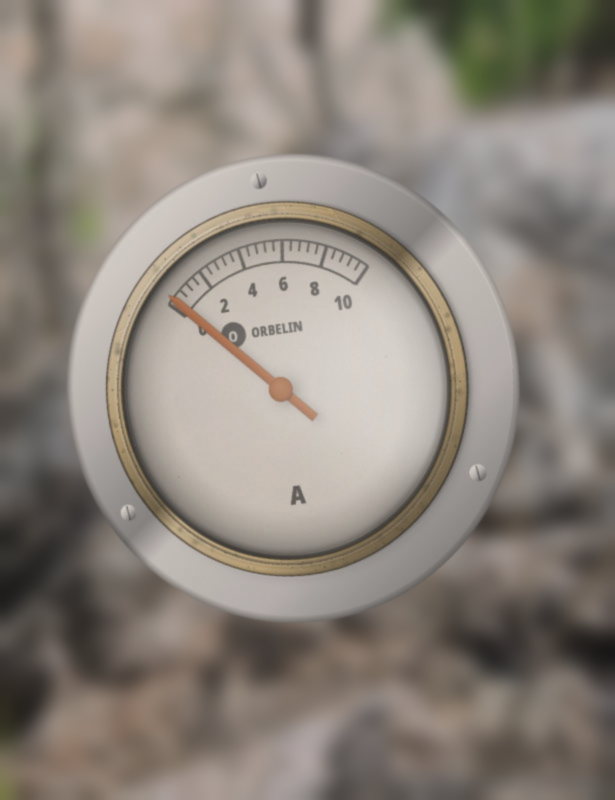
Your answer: **0.4** A
